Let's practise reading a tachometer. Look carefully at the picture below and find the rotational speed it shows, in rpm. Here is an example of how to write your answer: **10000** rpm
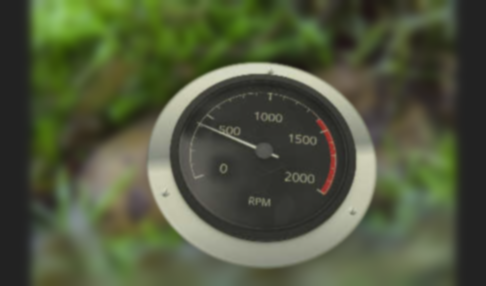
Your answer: **400** rpm
